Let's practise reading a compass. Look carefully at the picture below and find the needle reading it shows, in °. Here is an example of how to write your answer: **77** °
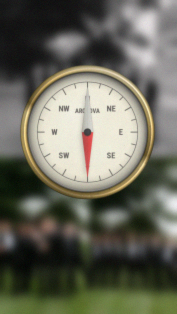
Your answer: **180** °
